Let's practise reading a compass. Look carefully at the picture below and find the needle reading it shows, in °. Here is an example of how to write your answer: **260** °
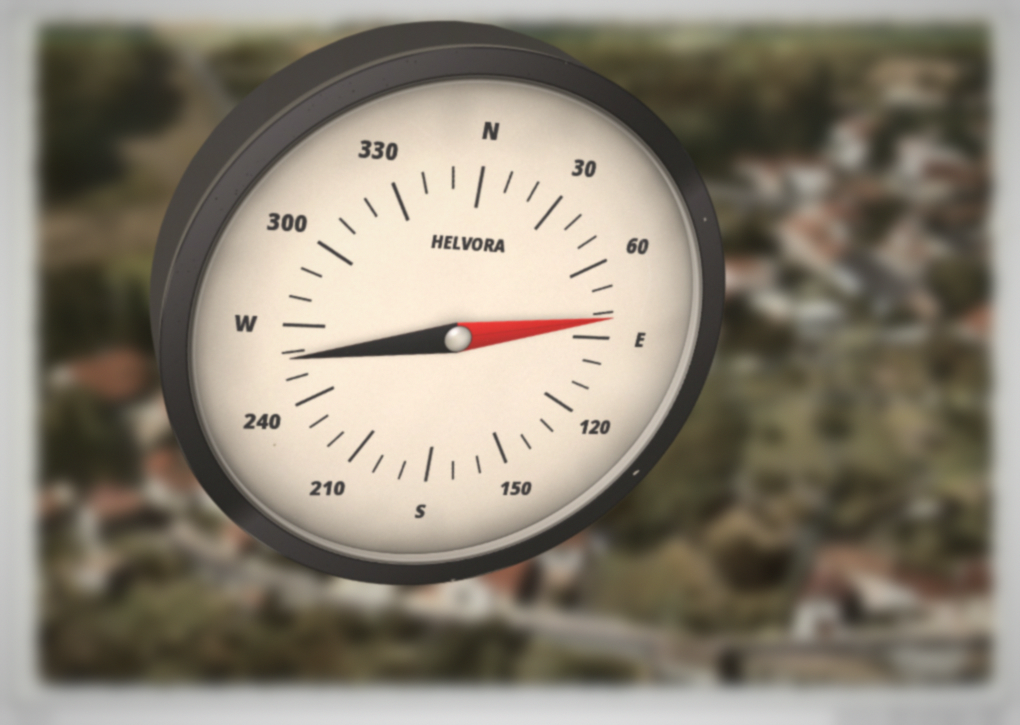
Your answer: **80** °
